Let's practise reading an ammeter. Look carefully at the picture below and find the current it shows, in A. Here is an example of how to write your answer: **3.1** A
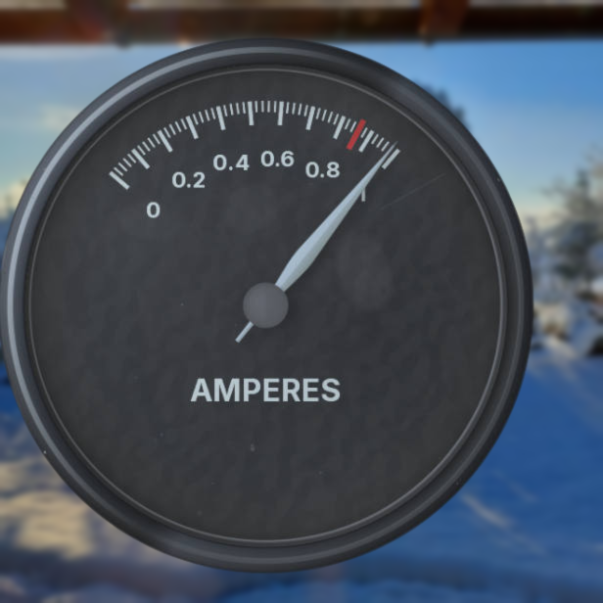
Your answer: **0.98** A
